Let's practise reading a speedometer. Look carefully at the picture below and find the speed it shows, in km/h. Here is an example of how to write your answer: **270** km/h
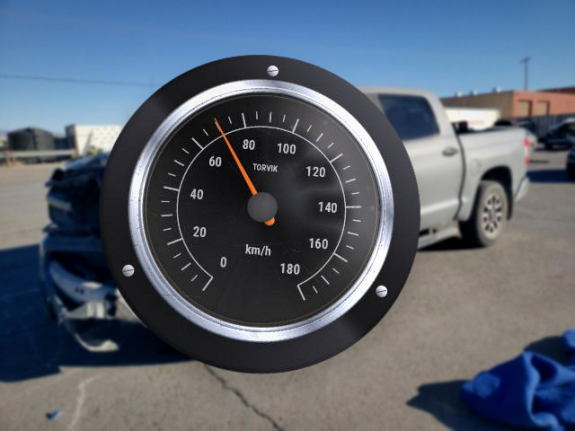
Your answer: **70** km/h
